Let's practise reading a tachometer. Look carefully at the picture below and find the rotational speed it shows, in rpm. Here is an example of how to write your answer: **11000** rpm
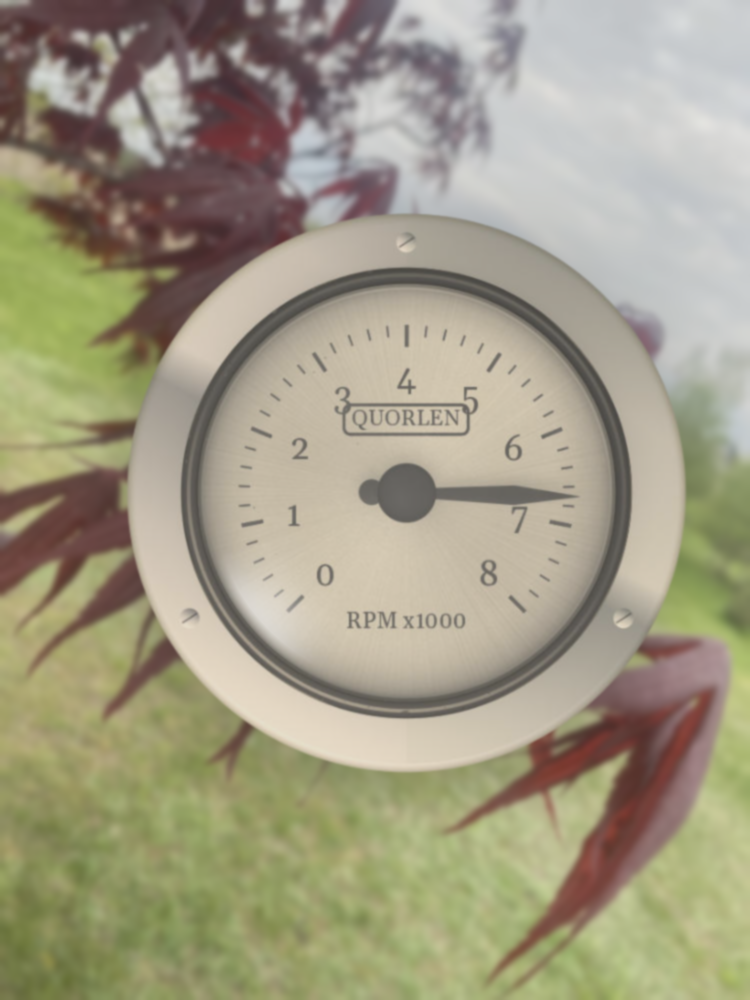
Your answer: **6700** rpm
